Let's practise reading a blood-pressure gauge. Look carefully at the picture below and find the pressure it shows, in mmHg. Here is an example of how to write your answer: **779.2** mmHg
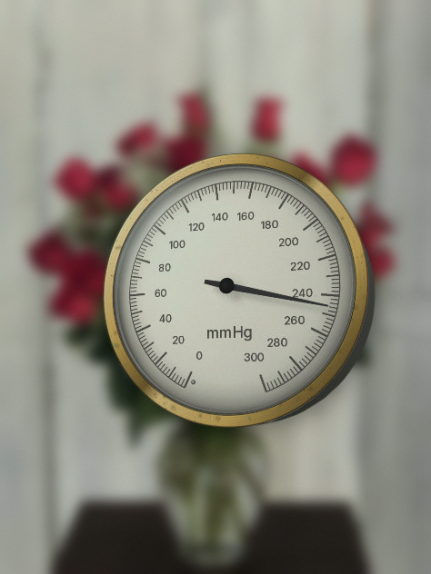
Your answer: **246** mmHg
